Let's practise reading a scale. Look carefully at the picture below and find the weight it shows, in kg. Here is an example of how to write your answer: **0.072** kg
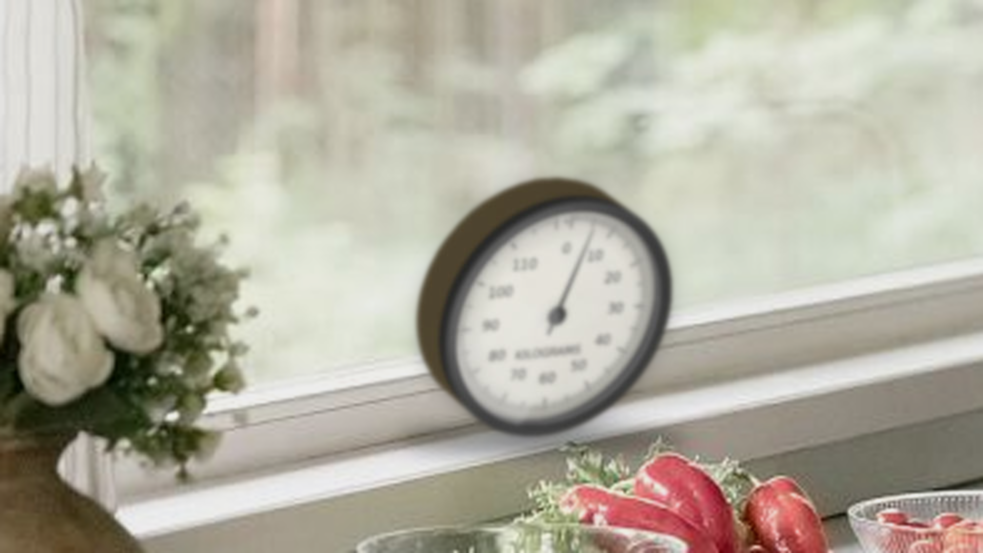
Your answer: **5** kg
